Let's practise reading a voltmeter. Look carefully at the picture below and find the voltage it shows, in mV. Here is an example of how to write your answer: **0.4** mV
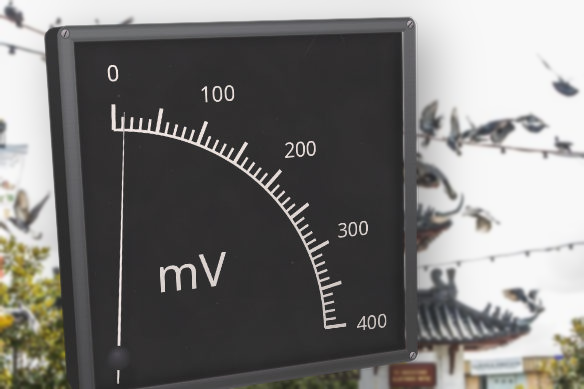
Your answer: **10** mV
